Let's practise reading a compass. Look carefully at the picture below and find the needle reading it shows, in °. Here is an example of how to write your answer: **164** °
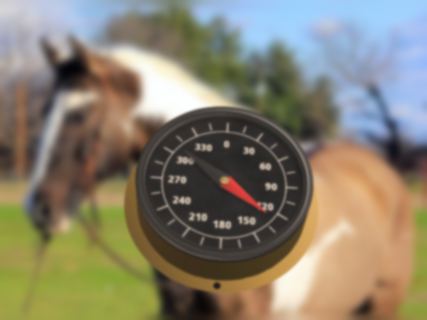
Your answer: **127.5** °
